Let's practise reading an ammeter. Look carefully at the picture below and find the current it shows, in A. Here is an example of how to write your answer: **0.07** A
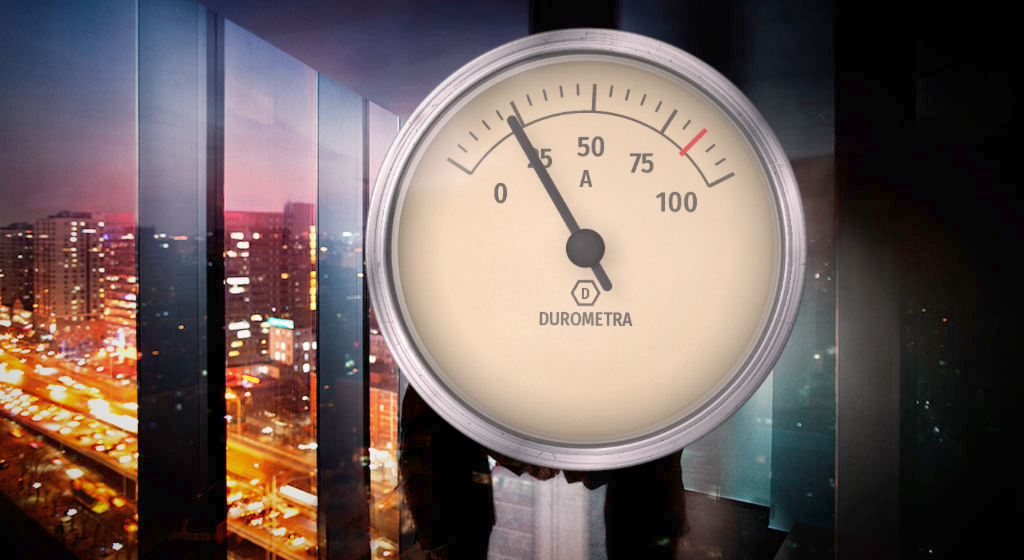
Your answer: **22.5** A
